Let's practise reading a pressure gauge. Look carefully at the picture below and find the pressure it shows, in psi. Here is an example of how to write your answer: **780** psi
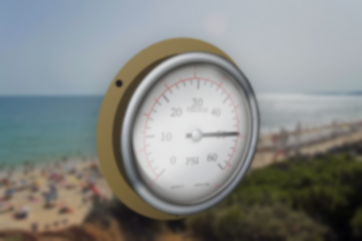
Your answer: **50** psi
